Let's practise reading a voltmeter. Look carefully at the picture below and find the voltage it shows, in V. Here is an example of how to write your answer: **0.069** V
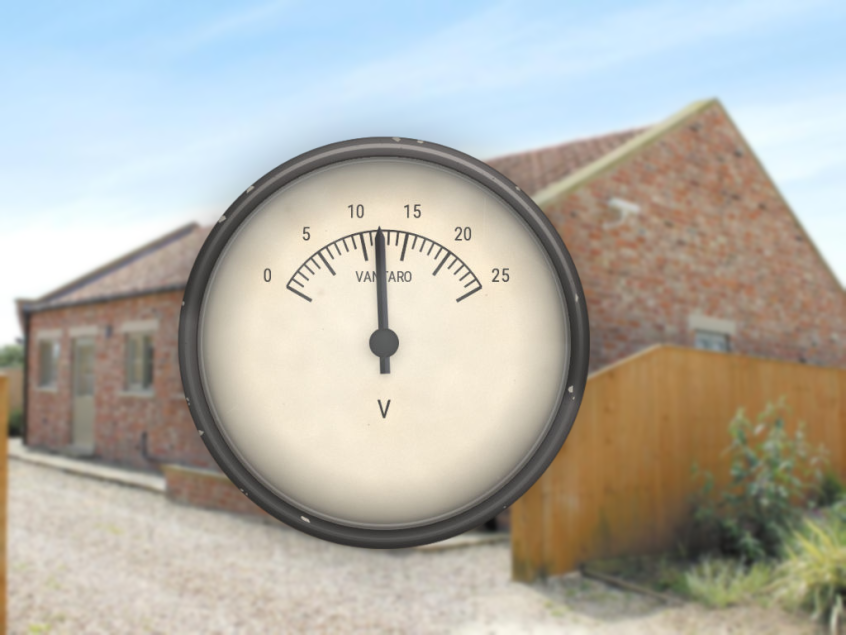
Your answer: **12** V
